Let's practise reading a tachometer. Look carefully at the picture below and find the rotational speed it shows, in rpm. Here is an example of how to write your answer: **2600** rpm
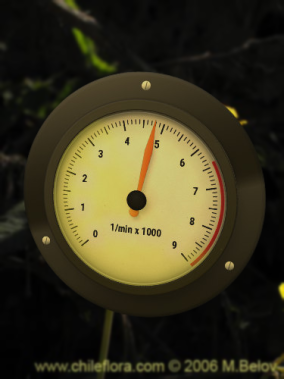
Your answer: **4800** rpm
